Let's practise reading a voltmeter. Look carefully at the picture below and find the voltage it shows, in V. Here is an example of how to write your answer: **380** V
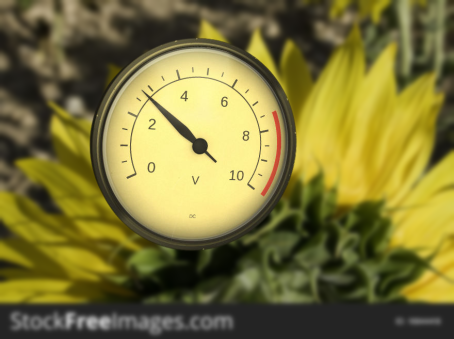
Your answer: **2.75** V
